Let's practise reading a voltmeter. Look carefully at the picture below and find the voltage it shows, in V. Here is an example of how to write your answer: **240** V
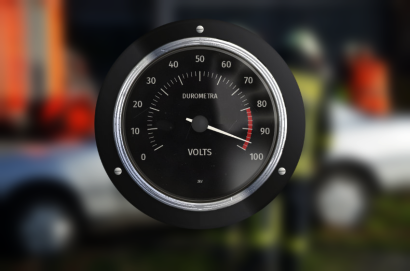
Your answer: **96** V
